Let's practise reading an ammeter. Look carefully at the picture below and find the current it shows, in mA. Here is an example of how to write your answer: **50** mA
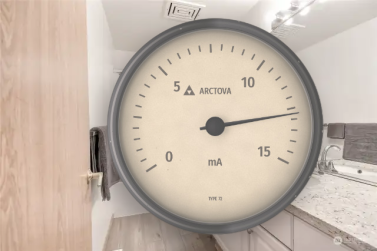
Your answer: **12.75** mA
